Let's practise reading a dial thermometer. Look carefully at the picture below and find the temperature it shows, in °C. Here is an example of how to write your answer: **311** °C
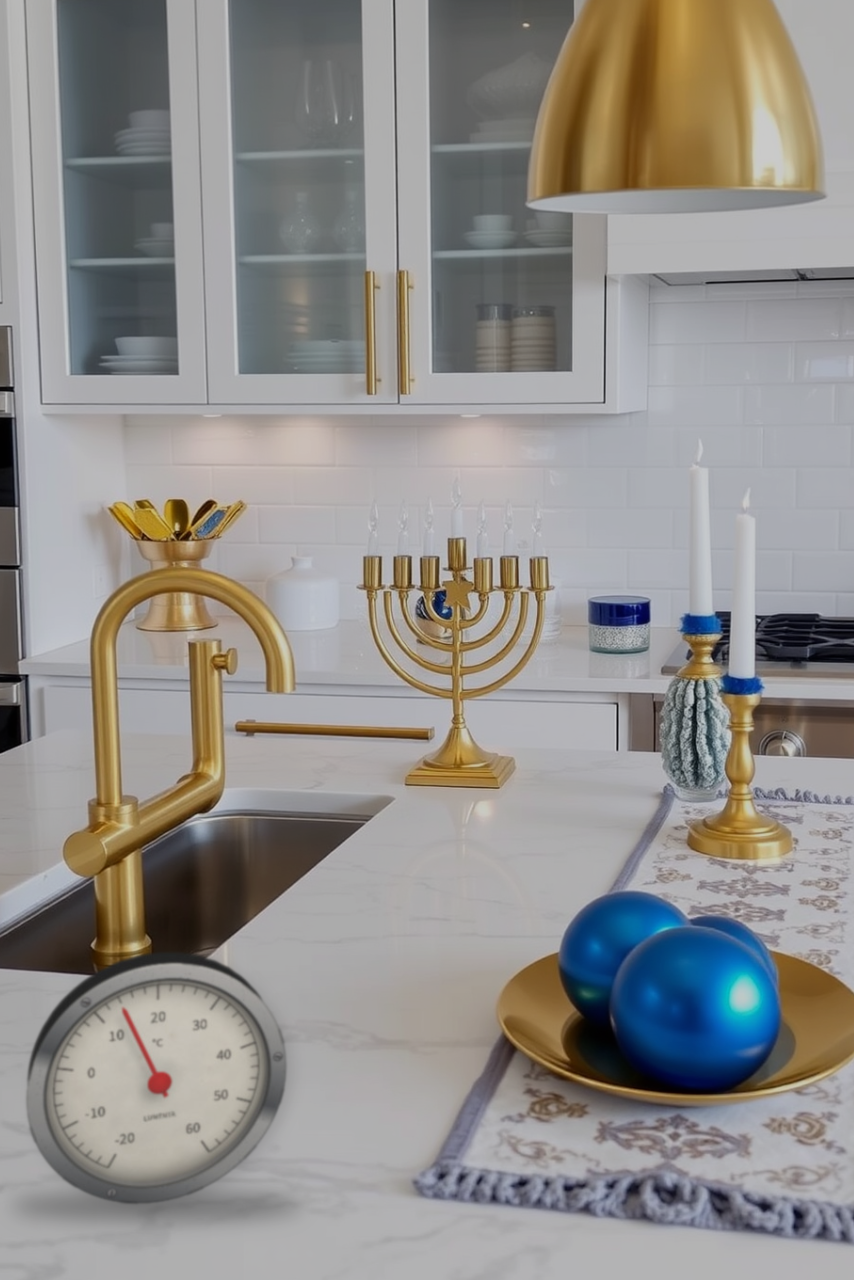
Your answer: **14** °C
